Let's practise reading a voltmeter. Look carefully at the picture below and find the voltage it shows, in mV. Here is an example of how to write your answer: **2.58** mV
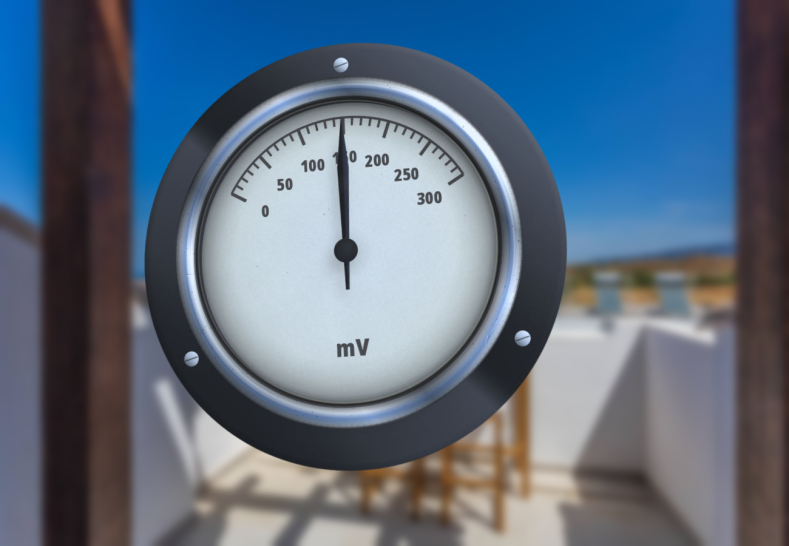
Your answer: **150** mV
